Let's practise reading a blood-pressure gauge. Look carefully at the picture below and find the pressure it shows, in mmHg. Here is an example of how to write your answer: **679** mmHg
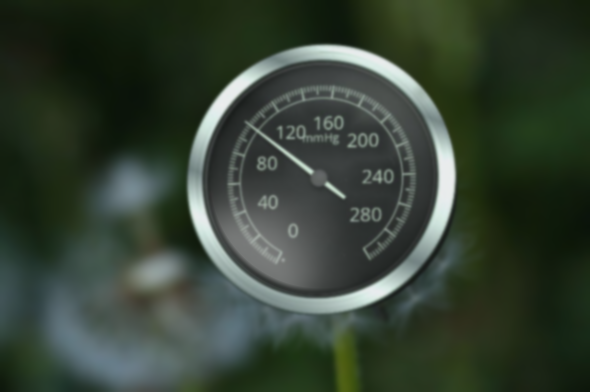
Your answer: **100** mmHg
